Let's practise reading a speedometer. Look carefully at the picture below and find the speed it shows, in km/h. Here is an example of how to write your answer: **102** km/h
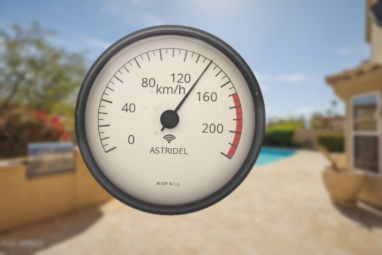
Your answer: **140** km/h
